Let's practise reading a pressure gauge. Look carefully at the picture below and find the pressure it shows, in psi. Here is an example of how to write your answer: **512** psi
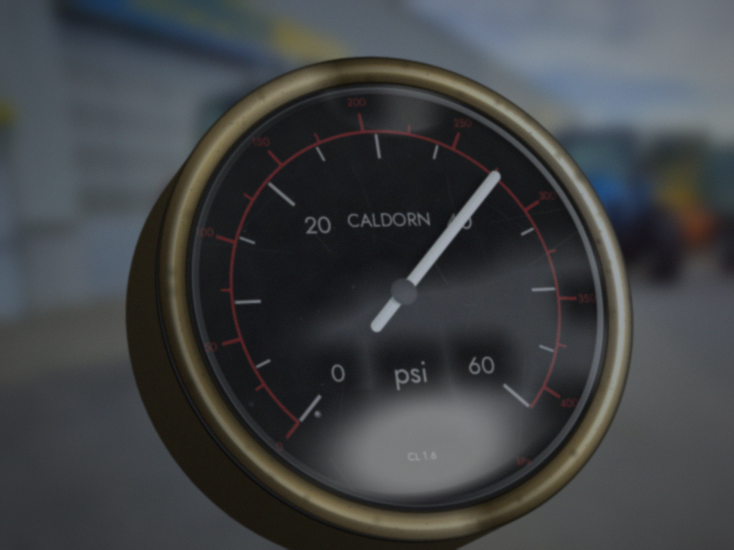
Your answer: **40** psi
